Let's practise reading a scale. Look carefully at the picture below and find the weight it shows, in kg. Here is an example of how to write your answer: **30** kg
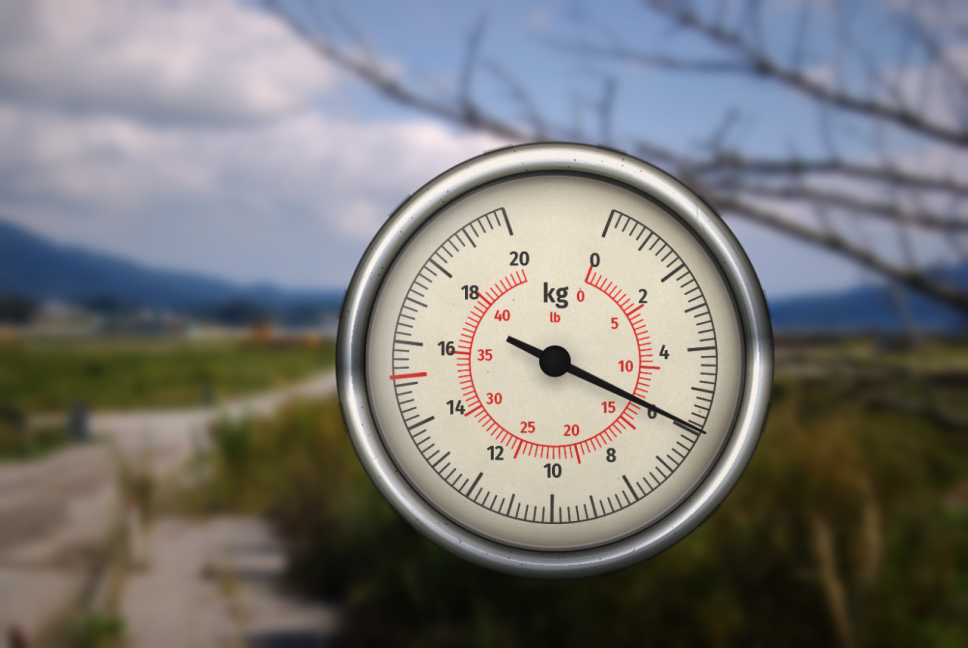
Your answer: **5.9** kg
